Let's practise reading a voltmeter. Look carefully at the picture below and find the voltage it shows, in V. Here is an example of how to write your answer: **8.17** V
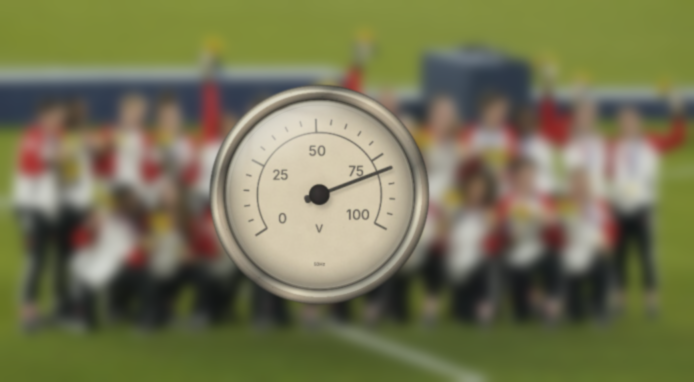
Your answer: **80** V
